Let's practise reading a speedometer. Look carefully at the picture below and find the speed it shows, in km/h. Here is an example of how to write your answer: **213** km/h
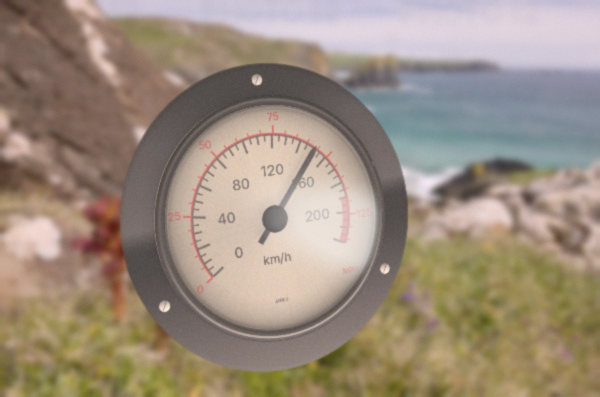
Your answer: **150** km/h
